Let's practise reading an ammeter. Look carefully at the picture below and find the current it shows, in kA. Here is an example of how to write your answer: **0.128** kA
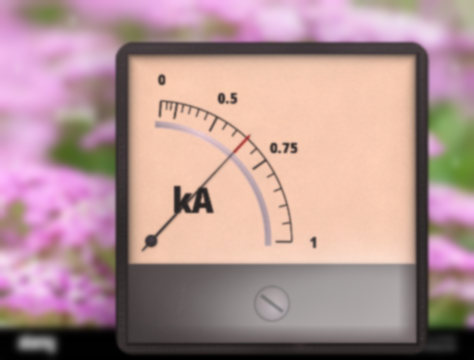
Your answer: **0.65** kA
